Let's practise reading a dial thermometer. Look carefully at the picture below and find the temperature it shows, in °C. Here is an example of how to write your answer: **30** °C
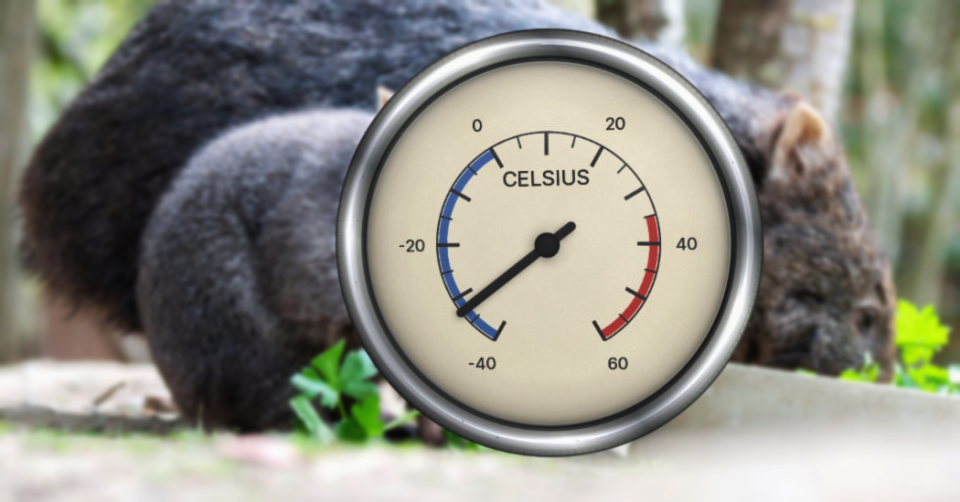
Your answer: **-32.5** °C
